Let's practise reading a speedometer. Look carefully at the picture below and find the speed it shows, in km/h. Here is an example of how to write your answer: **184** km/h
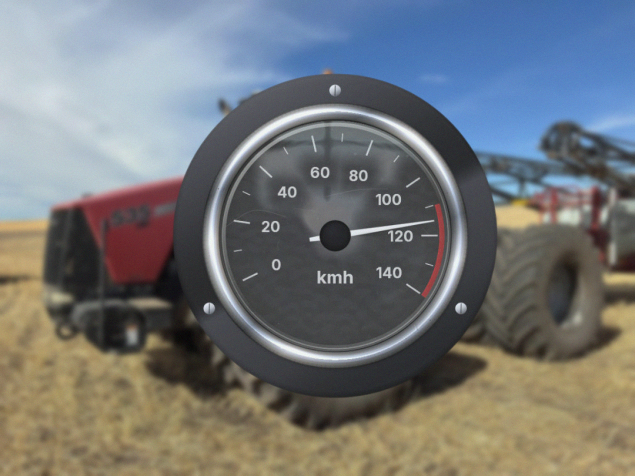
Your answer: **115** km/h
